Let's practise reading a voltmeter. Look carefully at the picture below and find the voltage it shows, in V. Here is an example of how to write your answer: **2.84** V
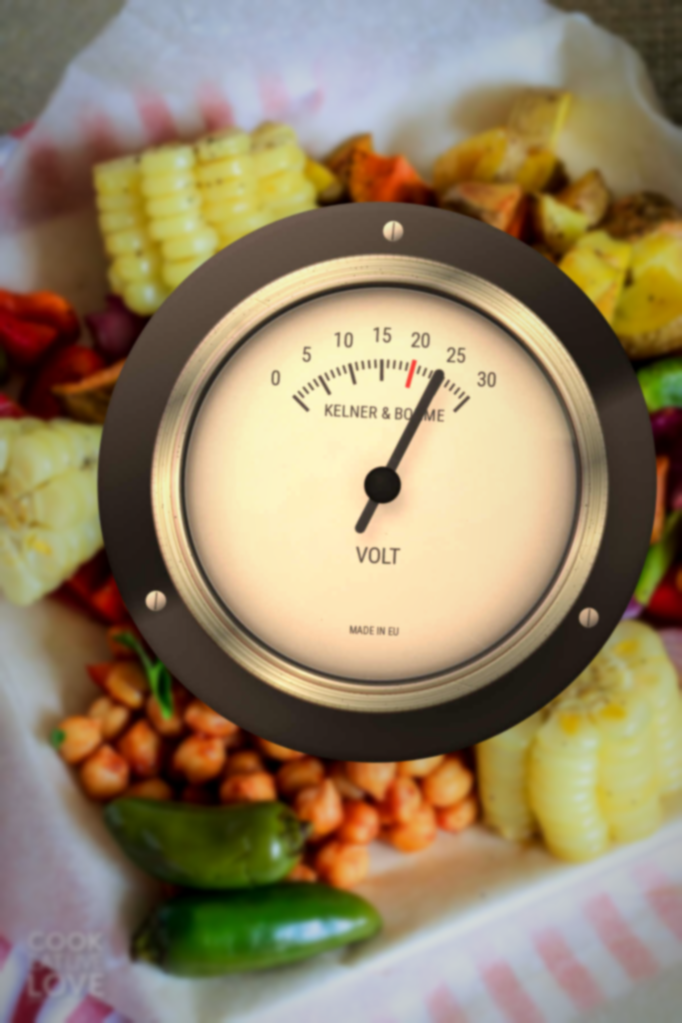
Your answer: **24** V
